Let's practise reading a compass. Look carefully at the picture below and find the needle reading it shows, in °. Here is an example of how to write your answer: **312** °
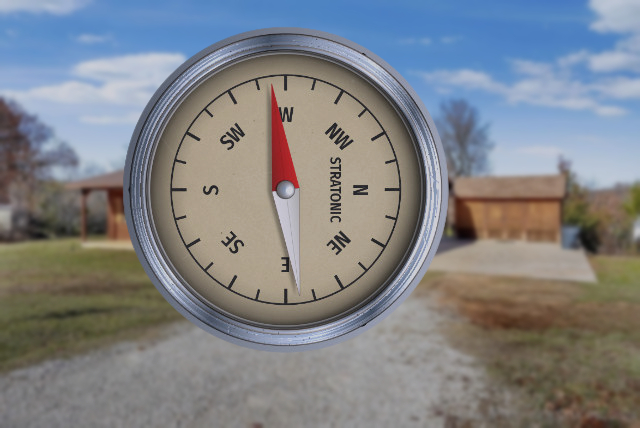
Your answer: **262.5** °
